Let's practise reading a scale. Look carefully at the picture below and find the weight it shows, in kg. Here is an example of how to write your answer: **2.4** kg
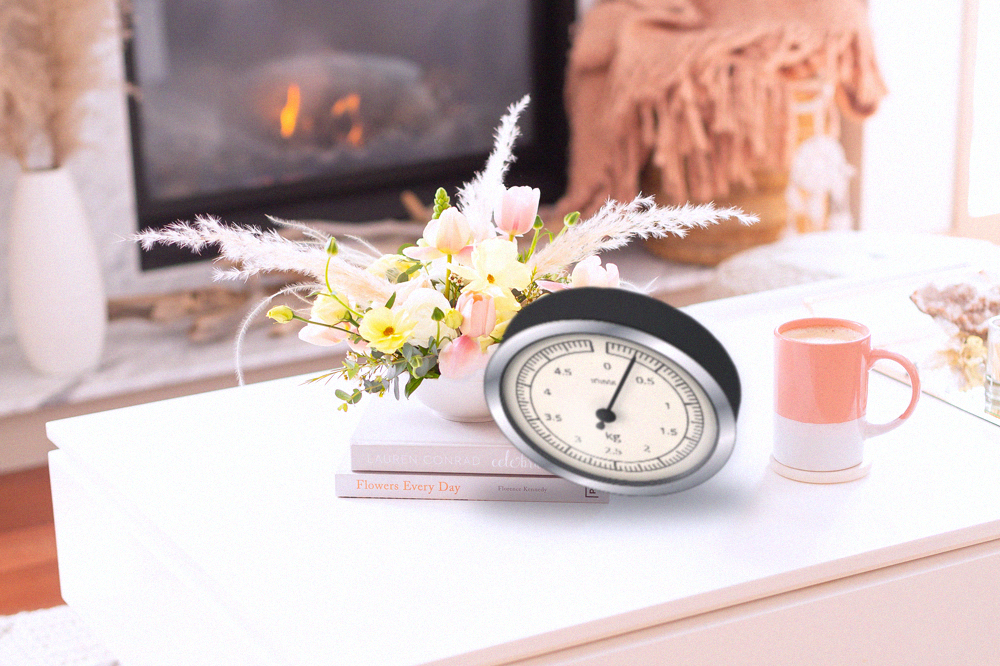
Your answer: **0.25** kg
